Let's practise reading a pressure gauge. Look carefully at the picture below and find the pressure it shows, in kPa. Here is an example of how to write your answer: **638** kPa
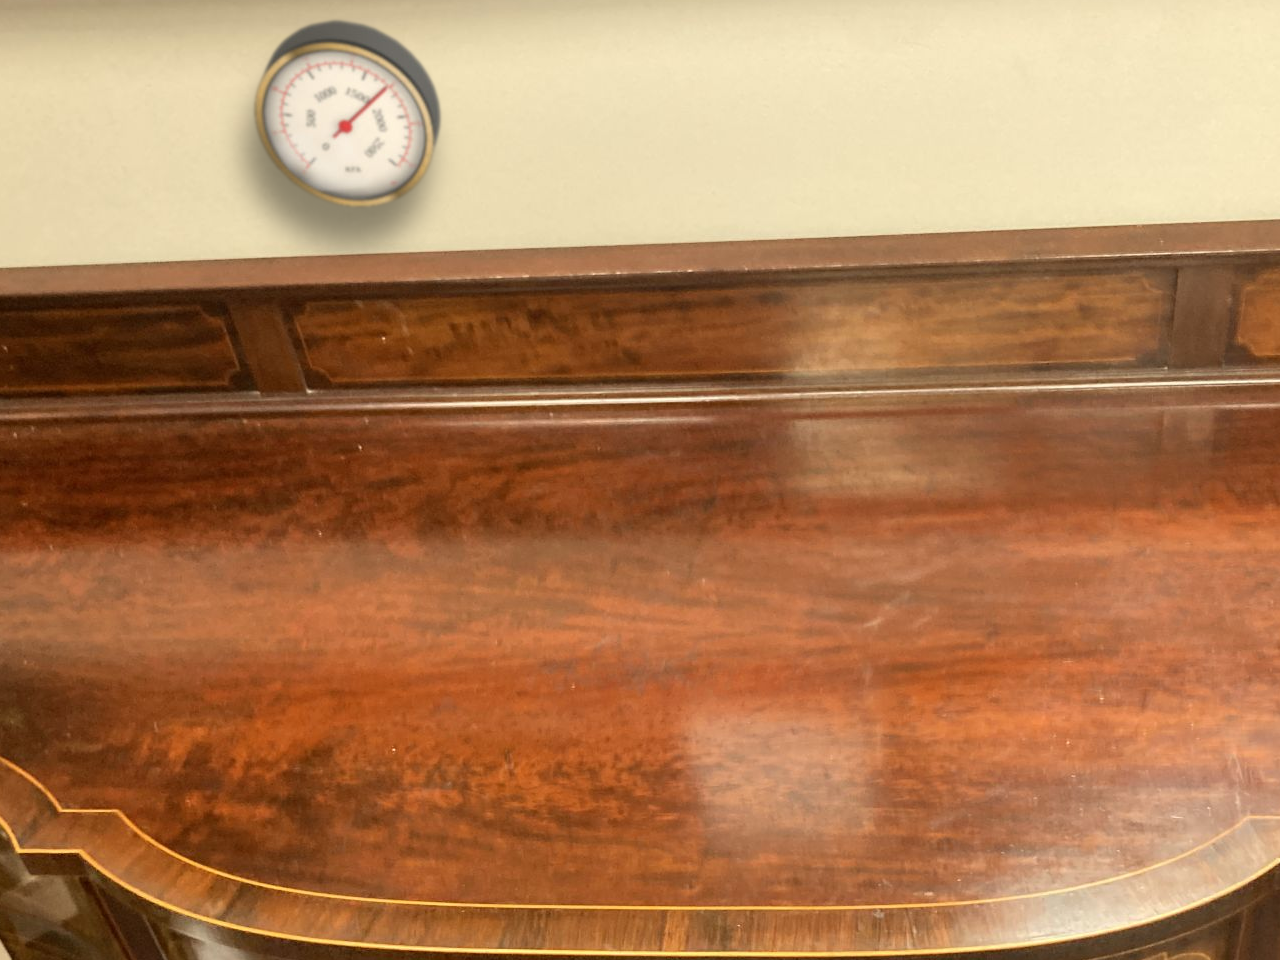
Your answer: **1700** kPa
